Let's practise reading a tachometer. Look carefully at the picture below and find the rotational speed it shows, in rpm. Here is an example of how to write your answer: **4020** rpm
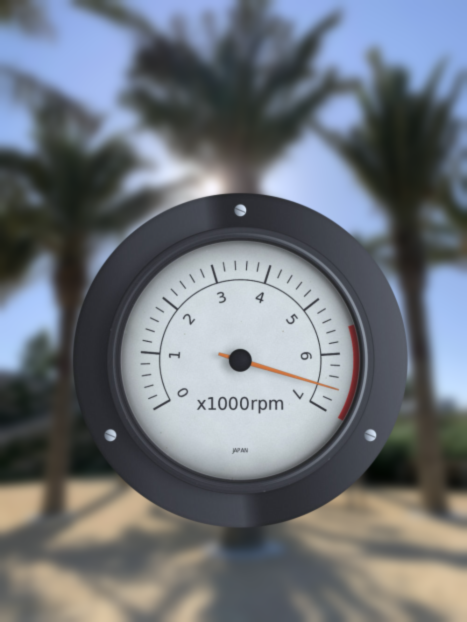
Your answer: **6600** rpm
